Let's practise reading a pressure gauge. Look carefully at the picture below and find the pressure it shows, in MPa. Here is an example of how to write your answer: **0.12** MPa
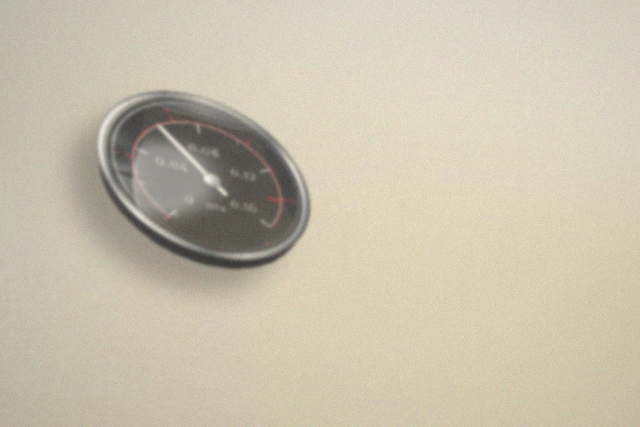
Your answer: **0.06** MPa
